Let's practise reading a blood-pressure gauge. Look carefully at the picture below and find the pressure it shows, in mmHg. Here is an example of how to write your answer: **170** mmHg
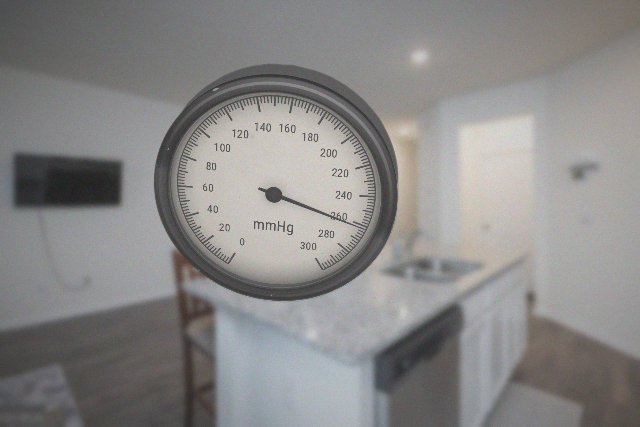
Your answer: **260** mmHg
